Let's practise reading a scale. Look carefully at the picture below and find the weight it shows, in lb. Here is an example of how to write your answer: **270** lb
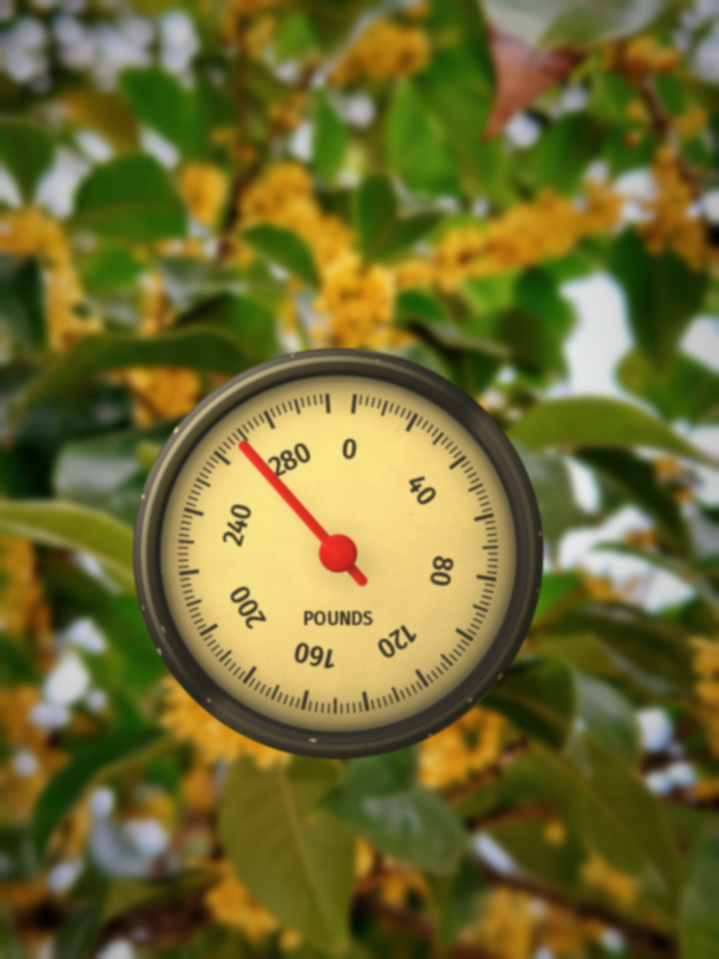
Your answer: **268** lb
